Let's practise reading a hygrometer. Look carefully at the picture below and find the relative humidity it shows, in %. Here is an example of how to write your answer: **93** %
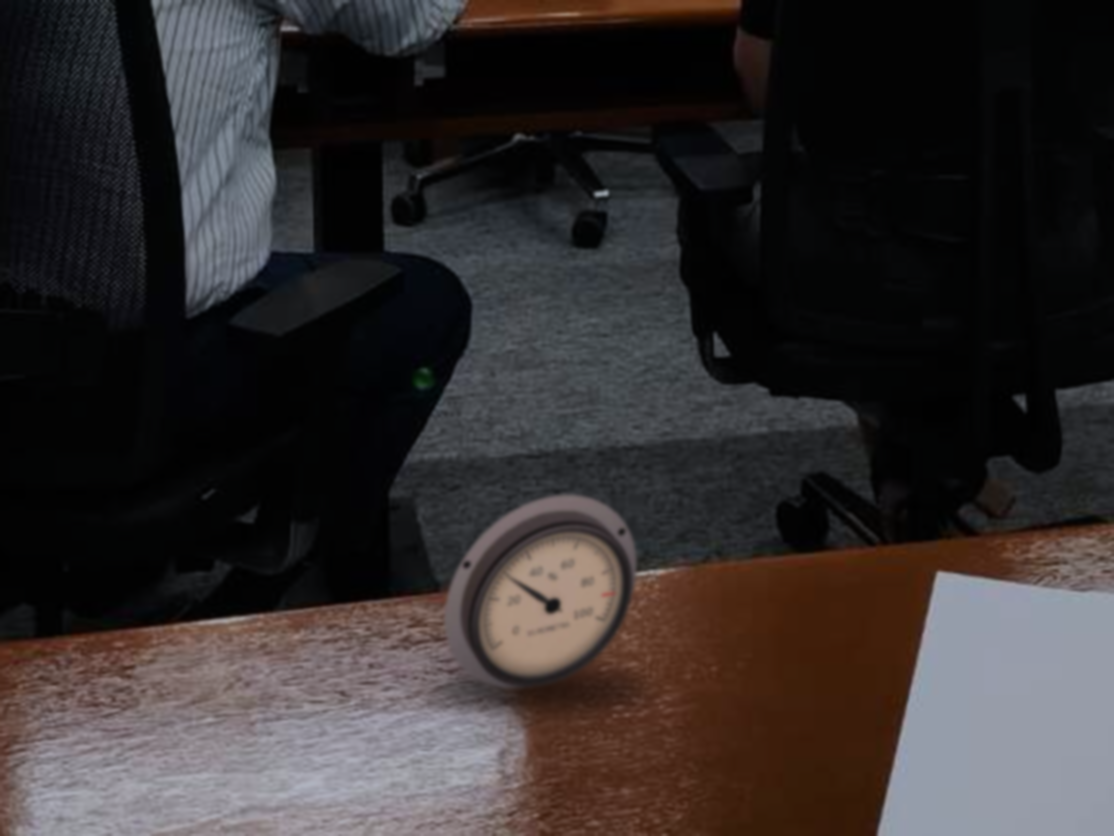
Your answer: **30** %
